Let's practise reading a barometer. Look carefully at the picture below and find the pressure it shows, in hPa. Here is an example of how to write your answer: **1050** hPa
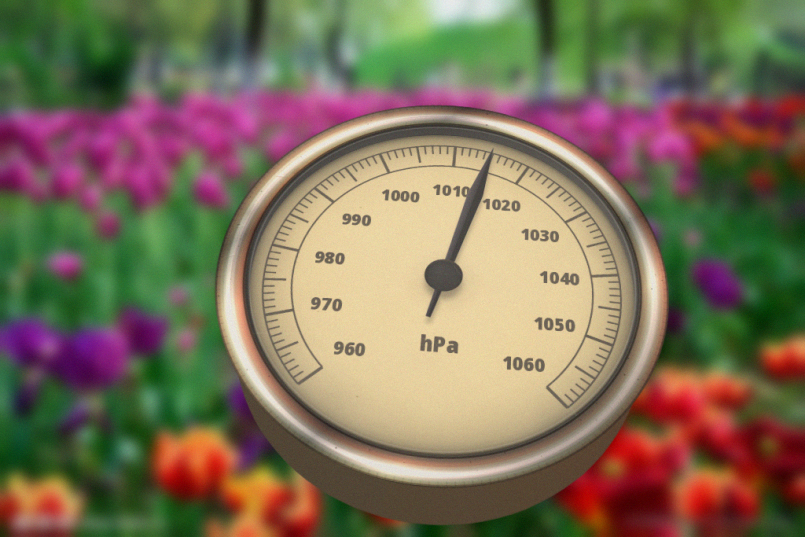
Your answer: **1015** hPa
